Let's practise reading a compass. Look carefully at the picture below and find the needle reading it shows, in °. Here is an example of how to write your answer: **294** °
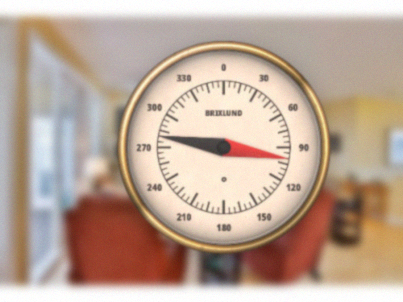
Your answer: **100** °
